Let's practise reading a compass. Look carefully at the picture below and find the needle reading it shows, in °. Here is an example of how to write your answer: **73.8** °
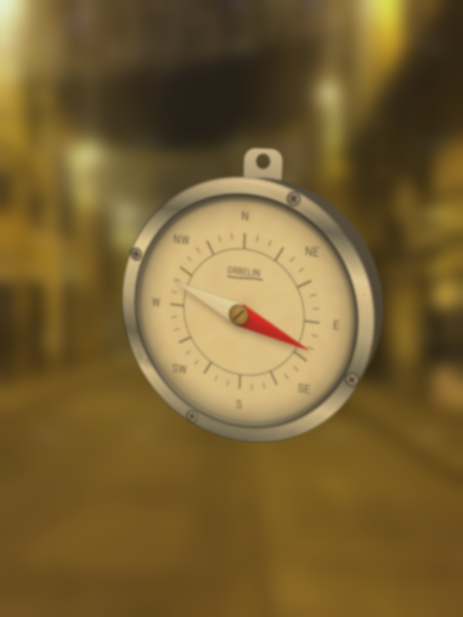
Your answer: **110** °
